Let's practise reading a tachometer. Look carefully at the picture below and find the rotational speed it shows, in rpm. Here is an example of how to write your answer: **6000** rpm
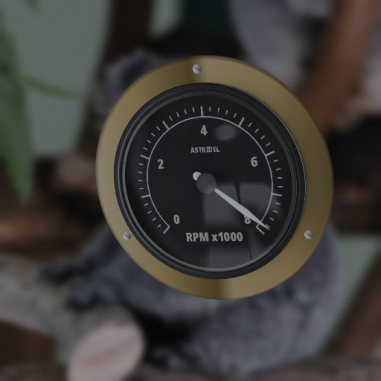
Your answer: **7800** rpm
